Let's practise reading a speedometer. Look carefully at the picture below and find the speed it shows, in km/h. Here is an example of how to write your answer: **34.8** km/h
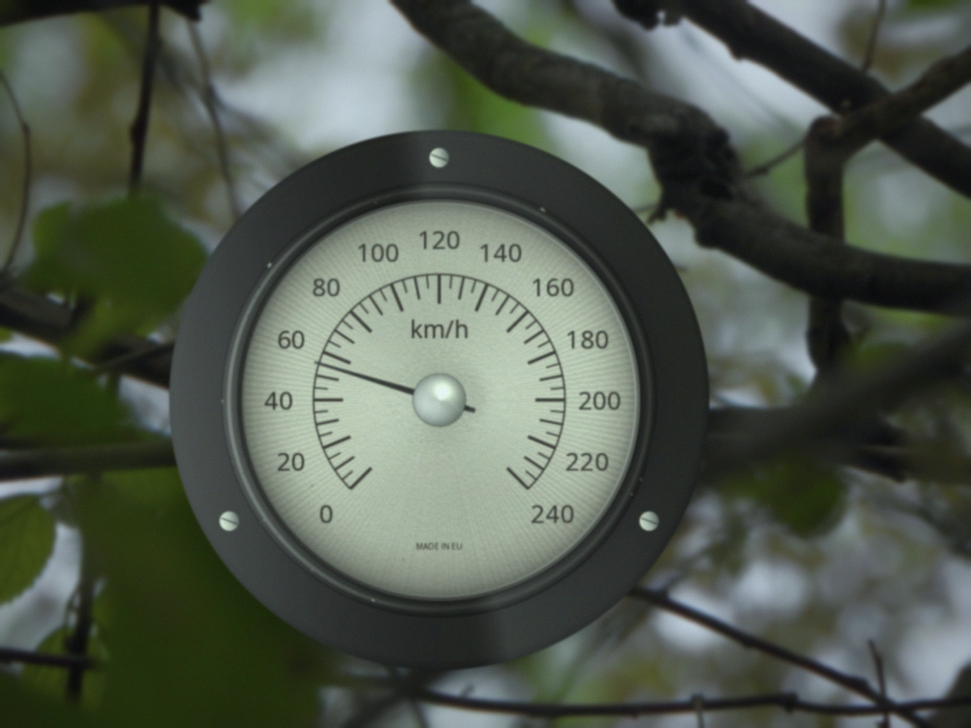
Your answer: **55** km/h
